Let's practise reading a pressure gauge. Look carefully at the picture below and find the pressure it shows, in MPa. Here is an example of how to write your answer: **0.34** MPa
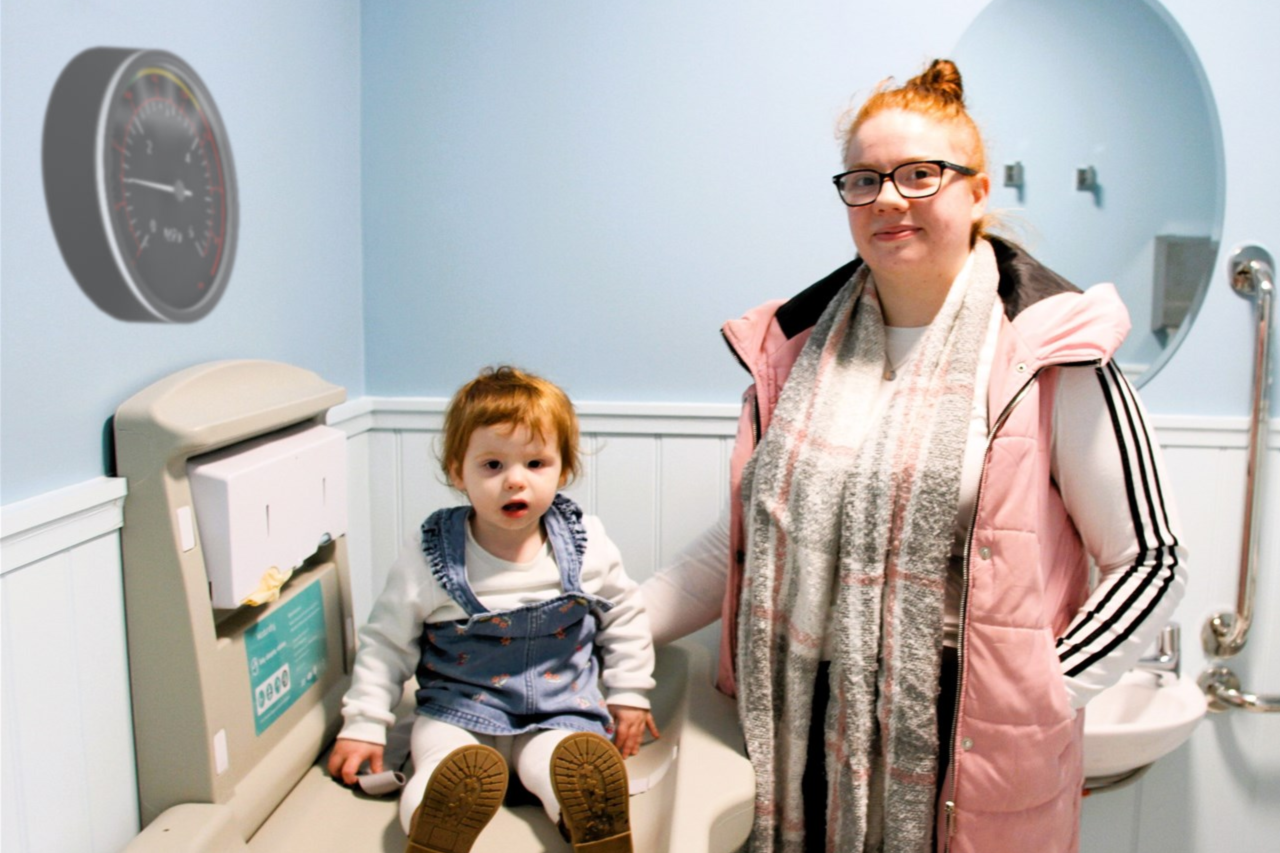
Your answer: **1** MPa
